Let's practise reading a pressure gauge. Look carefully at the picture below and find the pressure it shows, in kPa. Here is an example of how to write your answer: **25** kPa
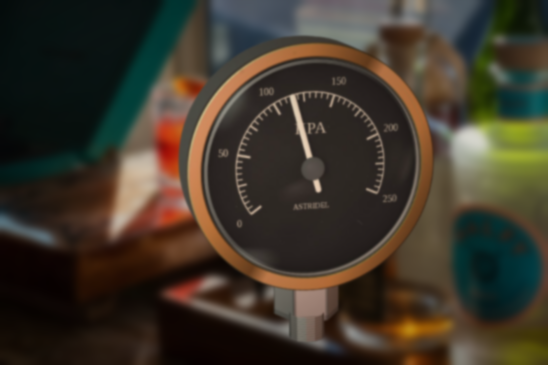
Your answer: **115** kPa
